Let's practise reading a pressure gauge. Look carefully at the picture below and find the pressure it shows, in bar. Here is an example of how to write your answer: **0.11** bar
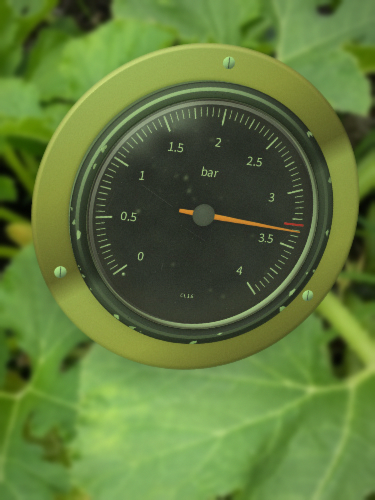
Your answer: **3.35** bar
